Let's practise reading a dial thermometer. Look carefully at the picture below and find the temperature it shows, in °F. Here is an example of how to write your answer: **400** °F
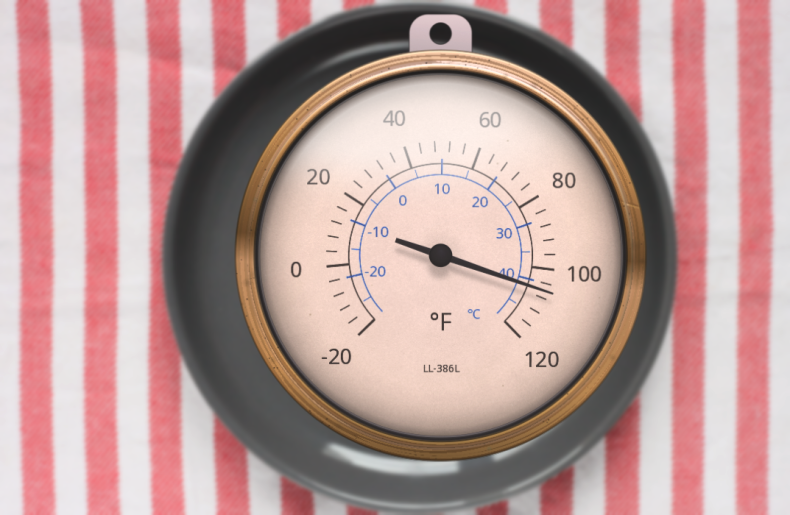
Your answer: **106** °F
